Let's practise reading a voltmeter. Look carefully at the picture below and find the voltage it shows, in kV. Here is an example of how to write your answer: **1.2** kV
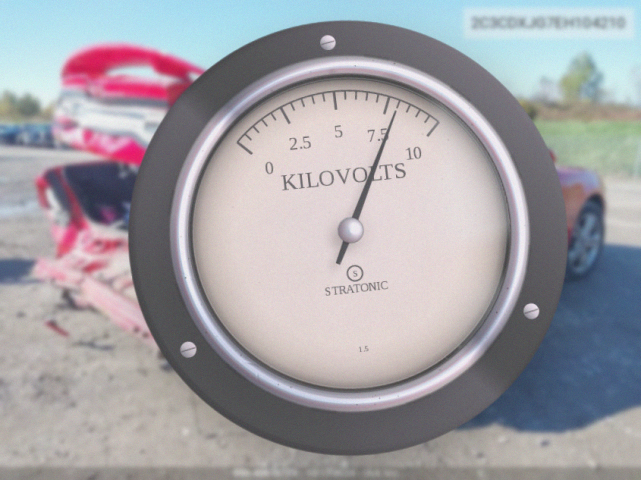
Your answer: **8** kV
